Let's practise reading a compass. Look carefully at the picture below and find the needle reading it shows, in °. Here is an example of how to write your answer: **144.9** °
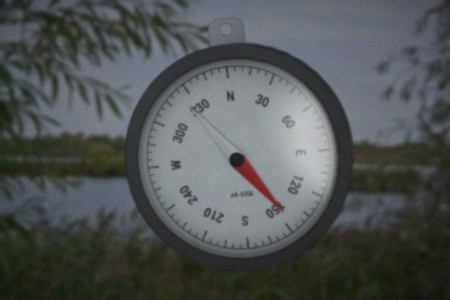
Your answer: **145** °
